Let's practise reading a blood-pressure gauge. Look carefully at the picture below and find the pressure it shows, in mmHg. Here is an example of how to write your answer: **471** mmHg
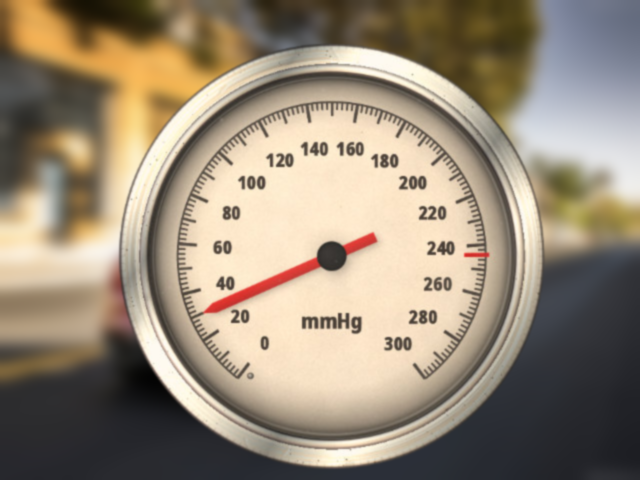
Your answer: **30** mmHg
